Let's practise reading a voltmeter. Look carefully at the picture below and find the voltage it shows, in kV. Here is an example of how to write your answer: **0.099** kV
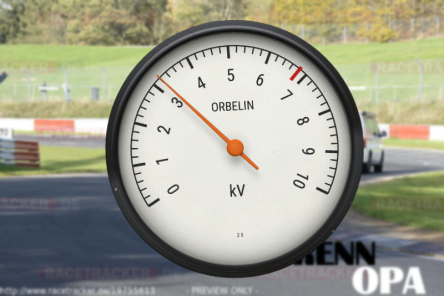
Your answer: **3.2** kV
